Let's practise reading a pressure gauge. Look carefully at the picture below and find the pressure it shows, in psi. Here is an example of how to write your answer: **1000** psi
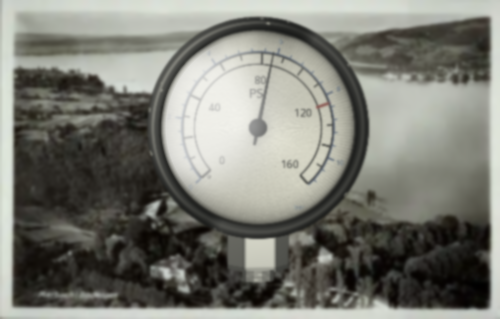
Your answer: **85** psi
